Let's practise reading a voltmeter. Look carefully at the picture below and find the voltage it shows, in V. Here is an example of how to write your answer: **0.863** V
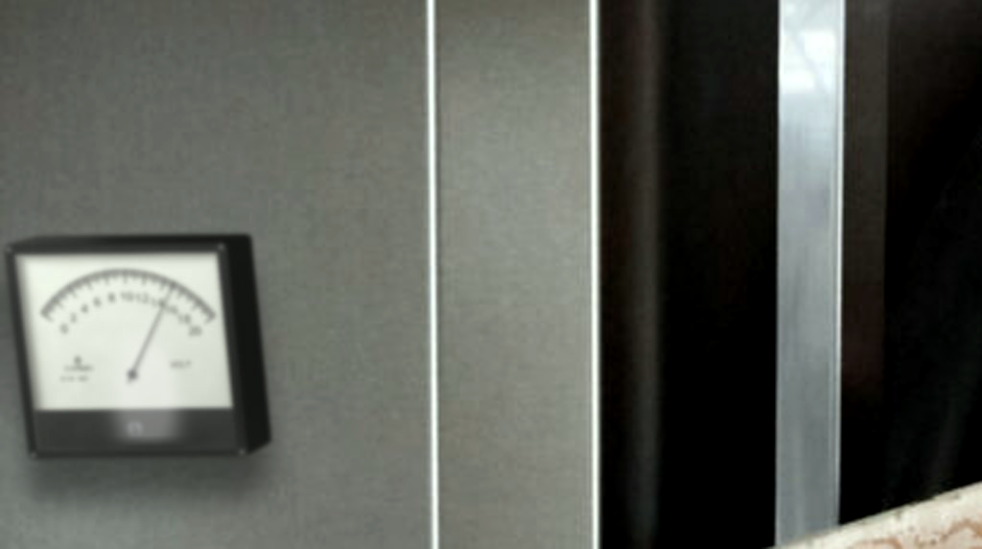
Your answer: **15** V
